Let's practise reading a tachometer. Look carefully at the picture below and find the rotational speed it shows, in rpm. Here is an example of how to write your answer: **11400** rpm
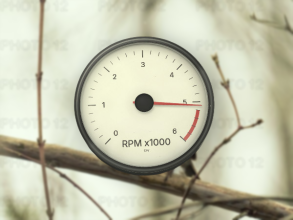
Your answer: **5100** rpm
